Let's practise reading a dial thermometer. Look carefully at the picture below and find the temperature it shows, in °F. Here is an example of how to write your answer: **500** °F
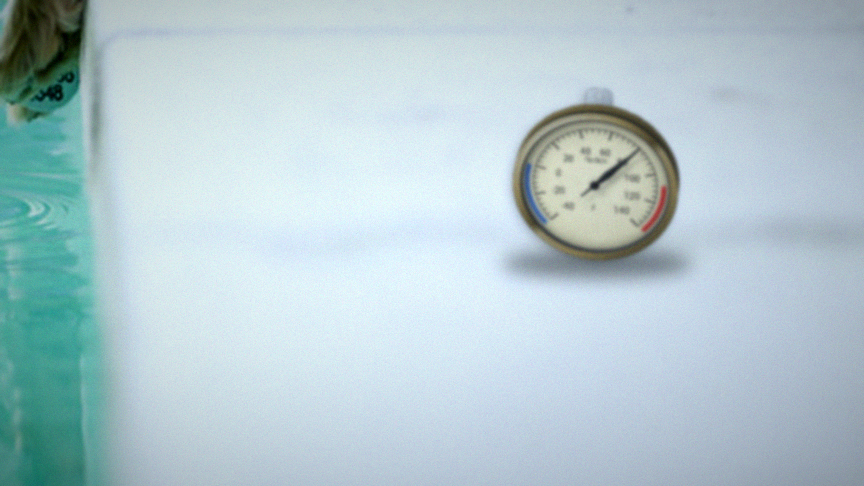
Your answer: **80** °F
